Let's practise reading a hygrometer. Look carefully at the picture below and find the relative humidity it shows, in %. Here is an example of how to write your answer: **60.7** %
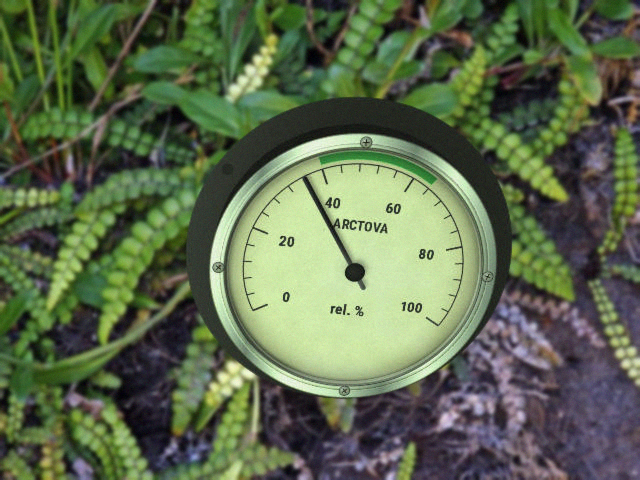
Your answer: **36** %
